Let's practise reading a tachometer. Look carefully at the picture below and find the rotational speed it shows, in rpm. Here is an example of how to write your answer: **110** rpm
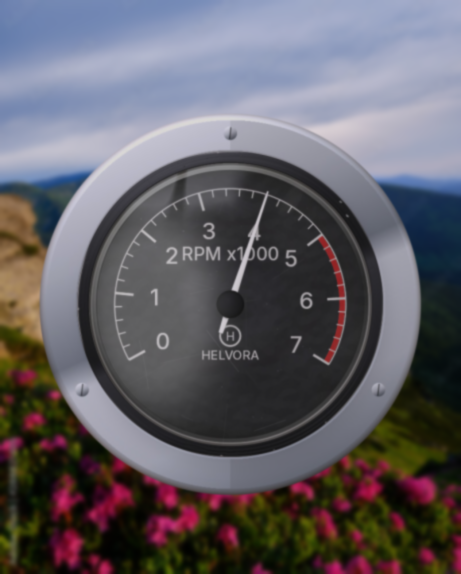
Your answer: **4000** rpm
